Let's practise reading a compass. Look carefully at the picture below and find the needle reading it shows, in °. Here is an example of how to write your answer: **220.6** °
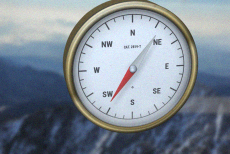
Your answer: **215** °
